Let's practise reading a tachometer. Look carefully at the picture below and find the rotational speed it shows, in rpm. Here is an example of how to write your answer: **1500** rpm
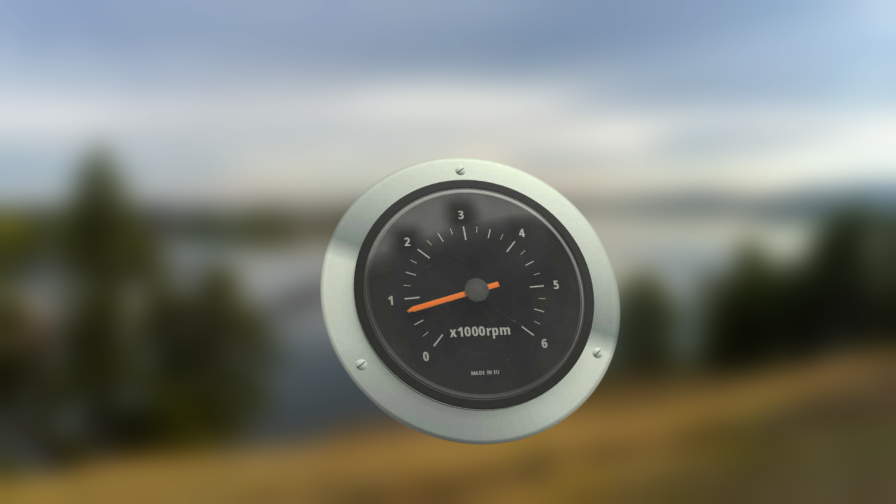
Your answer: **750** rpm
